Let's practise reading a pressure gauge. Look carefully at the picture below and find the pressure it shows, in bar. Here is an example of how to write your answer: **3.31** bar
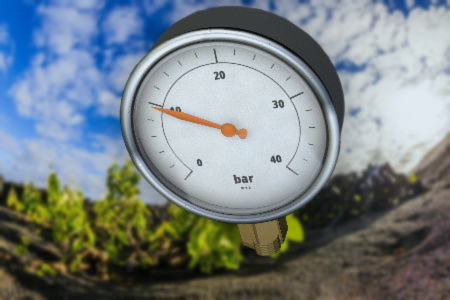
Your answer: **10** bar
